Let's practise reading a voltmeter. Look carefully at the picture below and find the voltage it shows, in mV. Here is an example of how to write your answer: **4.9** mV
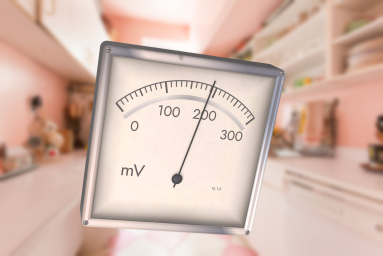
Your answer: **190** mV
